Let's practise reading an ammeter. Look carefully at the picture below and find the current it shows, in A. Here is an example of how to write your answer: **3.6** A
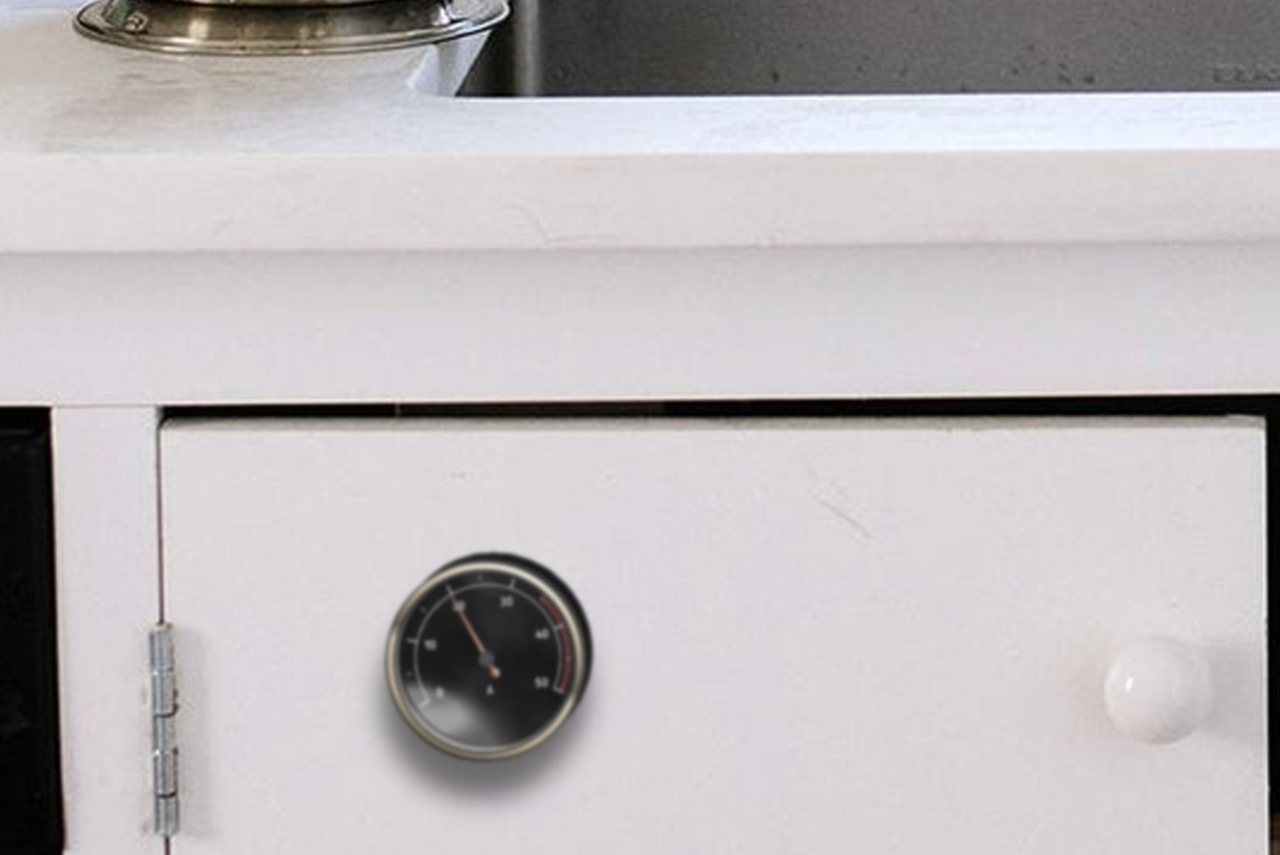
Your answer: **20** A
